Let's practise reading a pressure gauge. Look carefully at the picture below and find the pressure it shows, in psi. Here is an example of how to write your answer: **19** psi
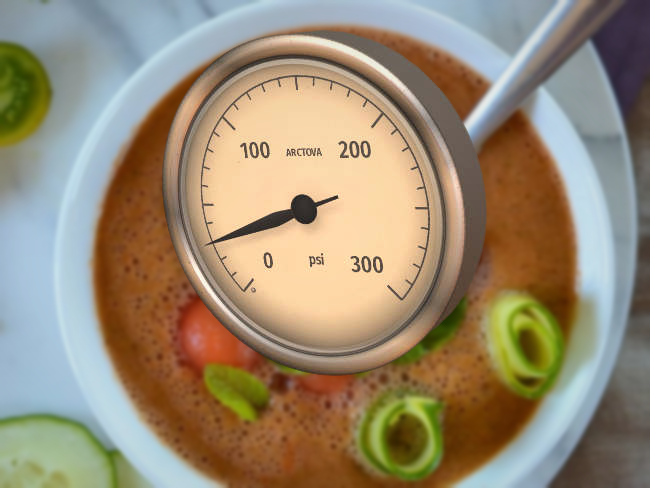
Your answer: **30** psi
